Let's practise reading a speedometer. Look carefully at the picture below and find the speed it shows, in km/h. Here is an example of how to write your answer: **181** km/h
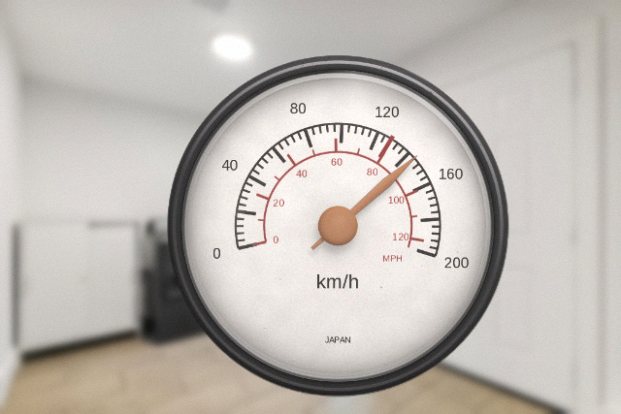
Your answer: **144** km/h
